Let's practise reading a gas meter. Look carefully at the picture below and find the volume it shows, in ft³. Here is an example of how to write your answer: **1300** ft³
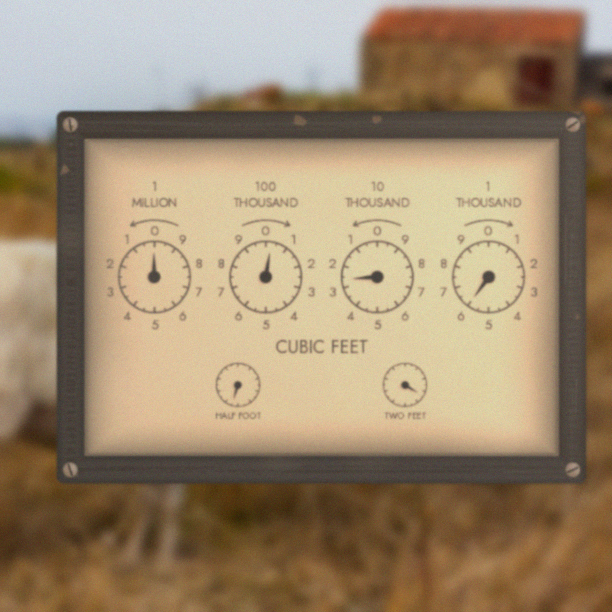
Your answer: **2600** ft³
